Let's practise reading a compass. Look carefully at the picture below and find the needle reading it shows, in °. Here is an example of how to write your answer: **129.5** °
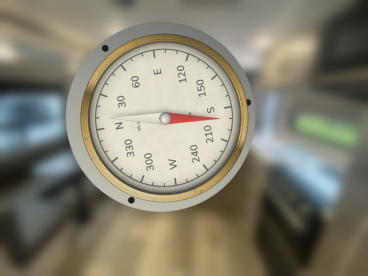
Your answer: **190** °
